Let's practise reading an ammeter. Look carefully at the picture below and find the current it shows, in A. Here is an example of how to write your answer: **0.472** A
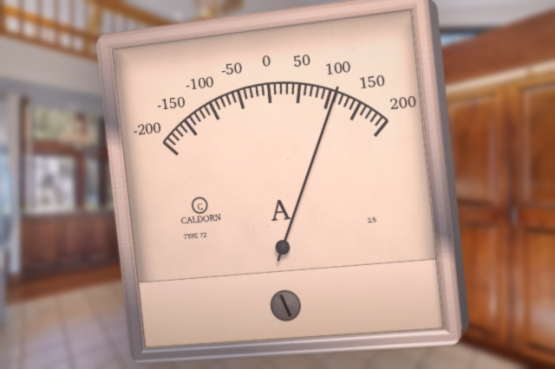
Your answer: **110** A
